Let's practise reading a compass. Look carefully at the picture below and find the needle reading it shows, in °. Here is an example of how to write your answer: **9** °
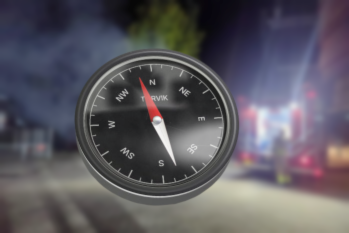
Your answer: **345** °
